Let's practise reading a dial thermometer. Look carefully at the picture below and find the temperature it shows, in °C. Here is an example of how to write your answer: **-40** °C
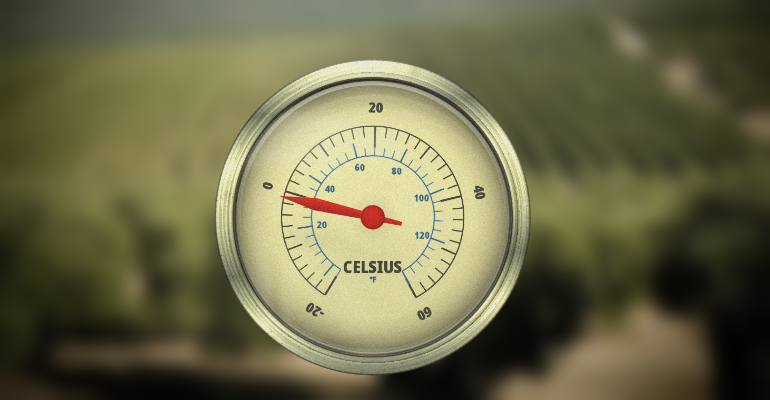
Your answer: **-1** °C
